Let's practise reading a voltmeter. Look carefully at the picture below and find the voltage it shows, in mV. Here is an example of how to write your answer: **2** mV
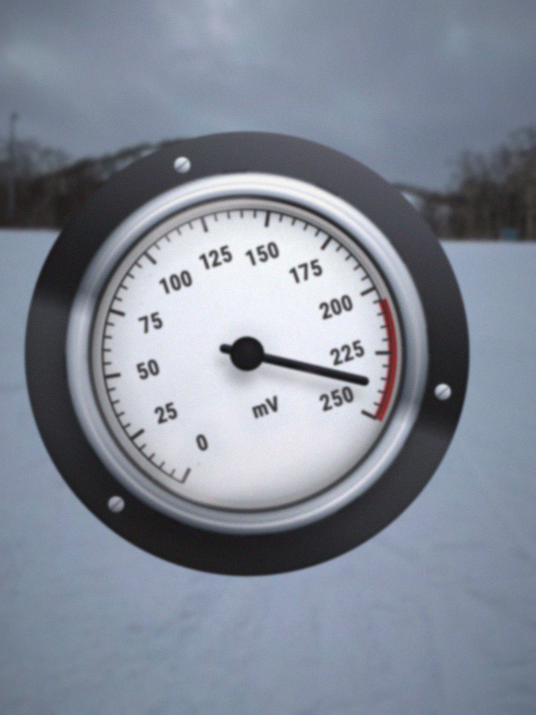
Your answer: **237.5** mV
